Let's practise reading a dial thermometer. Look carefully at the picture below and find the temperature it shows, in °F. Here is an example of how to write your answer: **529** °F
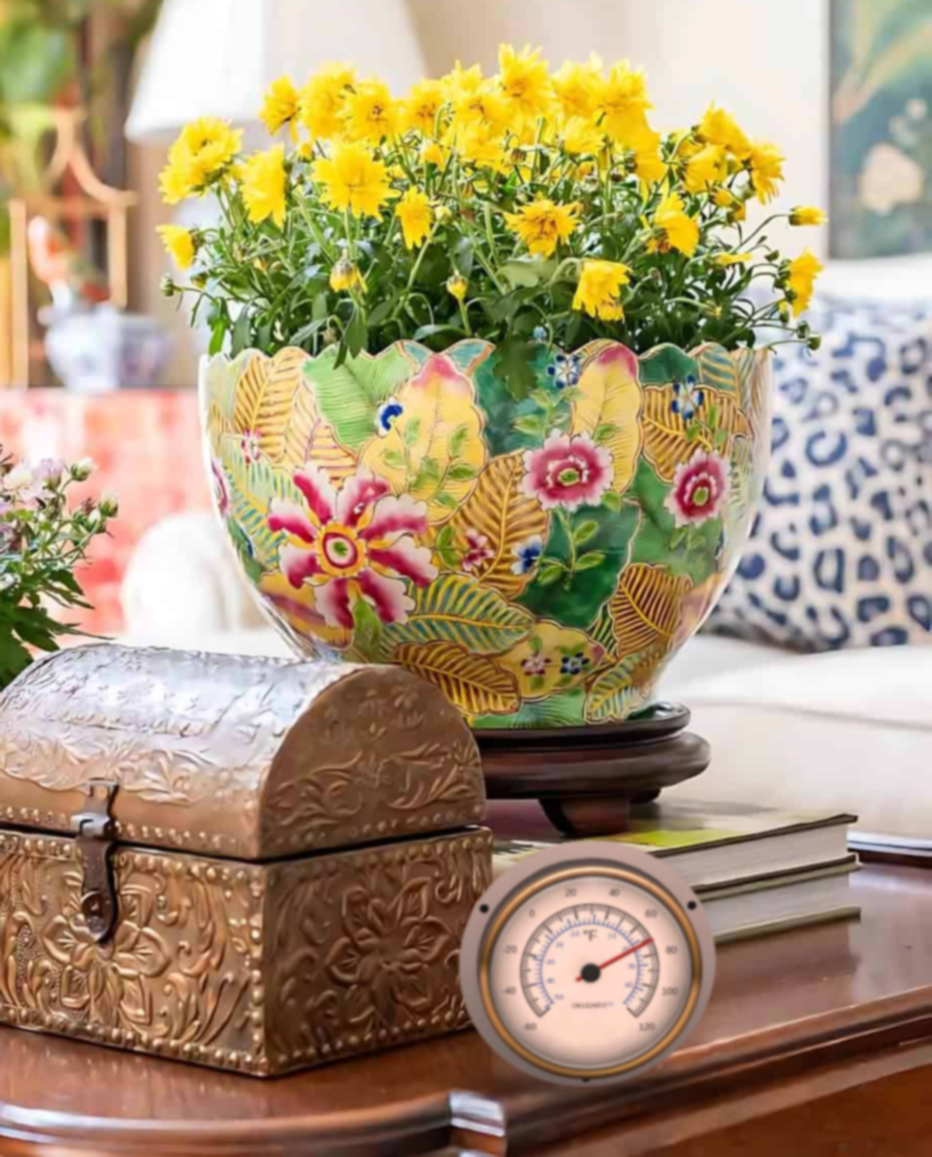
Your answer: **70** °F
